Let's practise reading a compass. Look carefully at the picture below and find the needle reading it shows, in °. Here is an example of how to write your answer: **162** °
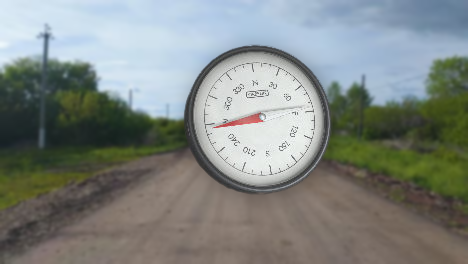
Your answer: **265** °
